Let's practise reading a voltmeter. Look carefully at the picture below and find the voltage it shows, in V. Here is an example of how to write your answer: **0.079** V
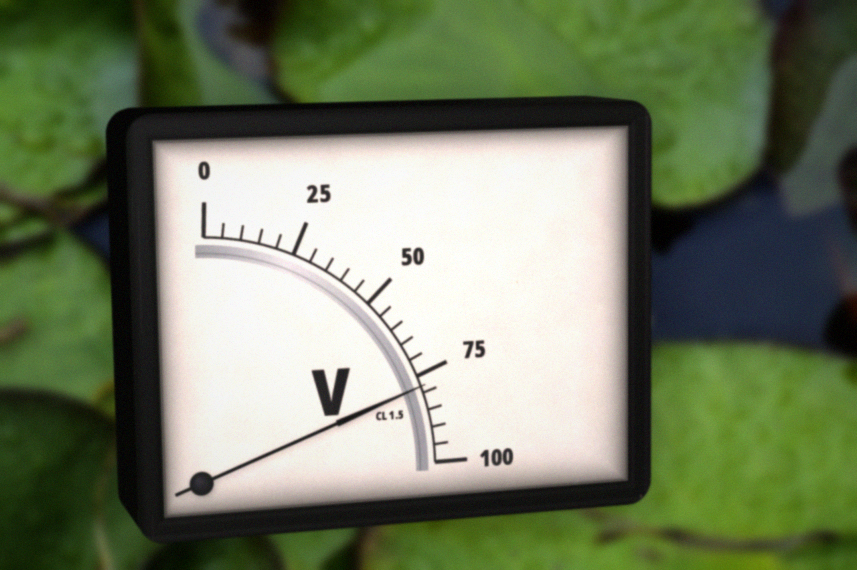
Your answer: **77.5** V
